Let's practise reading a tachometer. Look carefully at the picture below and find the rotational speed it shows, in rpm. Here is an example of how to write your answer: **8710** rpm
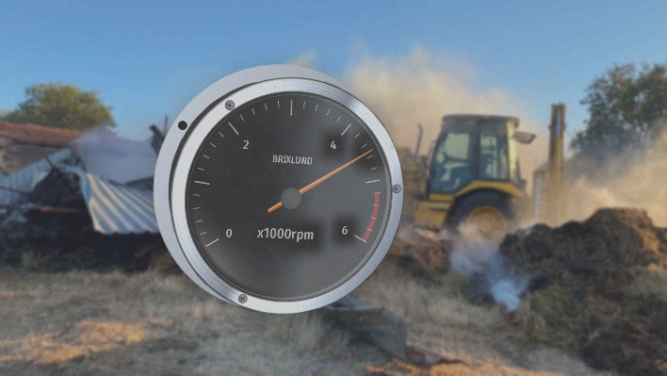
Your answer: **4500** rpm
